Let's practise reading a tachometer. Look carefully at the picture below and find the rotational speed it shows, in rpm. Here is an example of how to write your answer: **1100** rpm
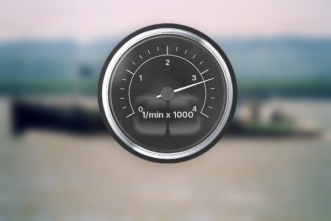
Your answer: **3200** rpm
